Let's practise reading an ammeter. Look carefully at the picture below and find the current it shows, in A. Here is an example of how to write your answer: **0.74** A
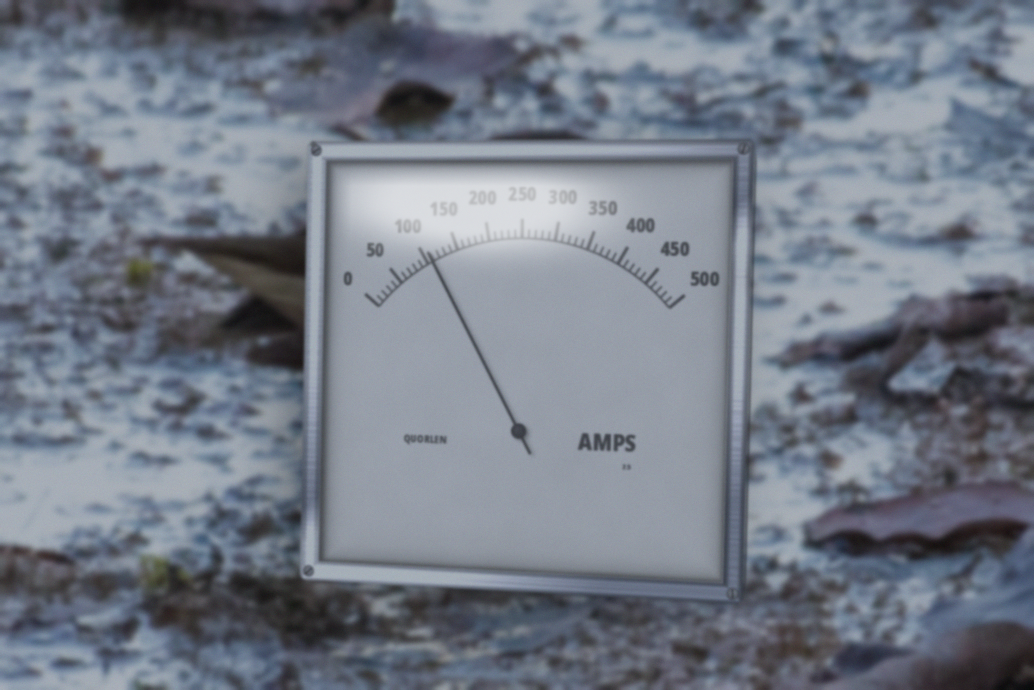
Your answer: **110** A
